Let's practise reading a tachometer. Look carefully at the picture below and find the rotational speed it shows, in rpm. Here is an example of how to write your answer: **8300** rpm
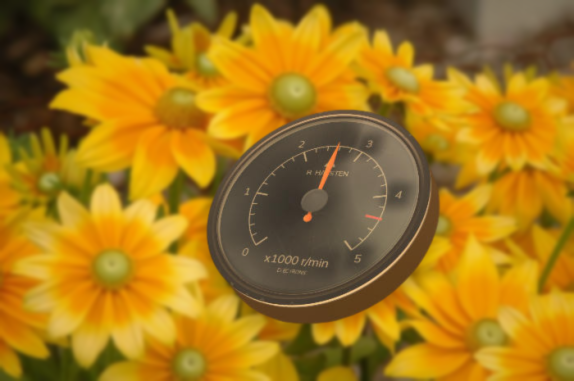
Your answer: **2600** rpm
